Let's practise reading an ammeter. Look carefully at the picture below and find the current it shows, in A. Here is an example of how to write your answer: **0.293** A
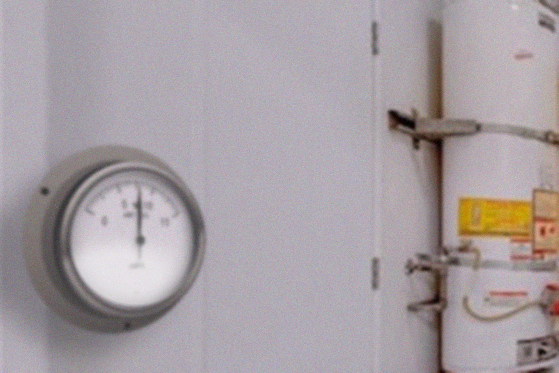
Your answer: **7.5** A
